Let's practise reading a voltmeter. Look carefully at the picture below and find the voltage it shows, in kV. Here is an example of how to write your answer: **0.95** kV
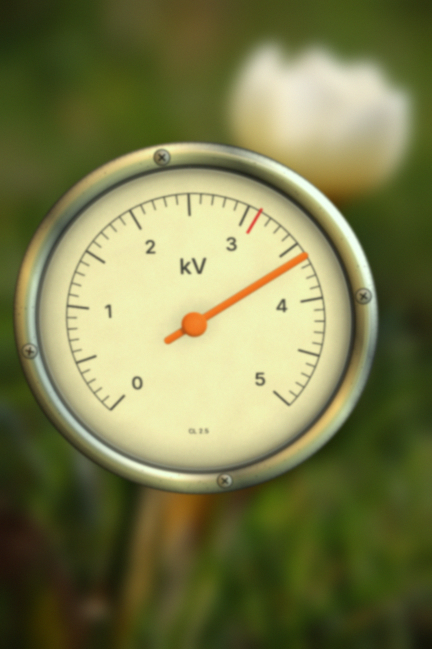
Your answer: **3.6** kV
